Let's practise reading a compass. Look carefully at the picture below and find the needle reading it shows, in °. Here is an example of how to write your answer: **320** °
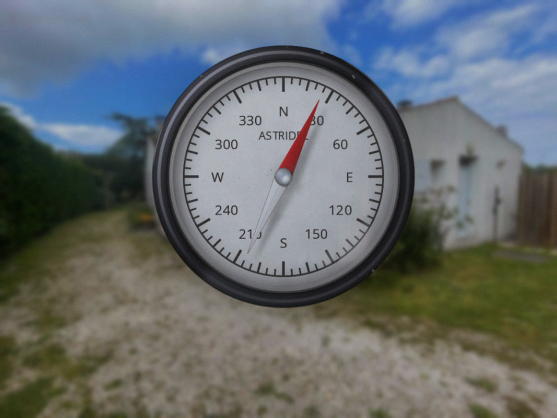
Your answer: **25** °
